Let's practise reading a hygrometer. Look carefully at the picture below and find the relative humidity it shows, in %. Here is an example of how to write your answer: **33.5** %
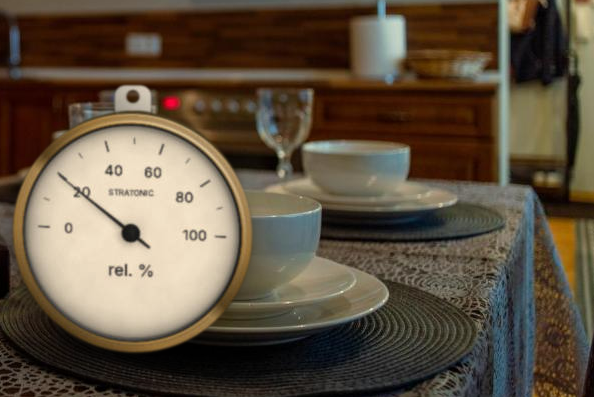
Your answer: **20** %
